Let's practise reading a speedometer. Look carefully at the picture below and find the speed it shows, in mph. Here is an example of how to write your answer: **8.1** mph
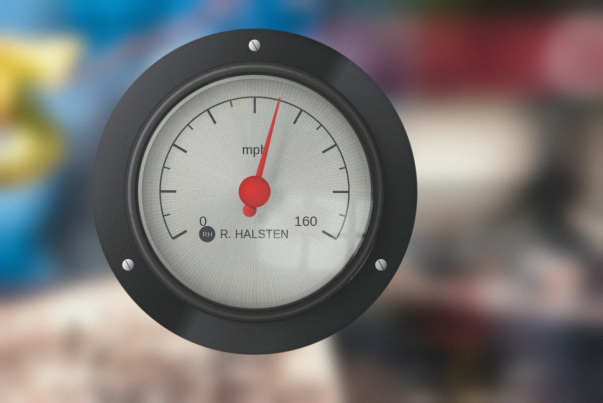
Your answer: **90** mph
